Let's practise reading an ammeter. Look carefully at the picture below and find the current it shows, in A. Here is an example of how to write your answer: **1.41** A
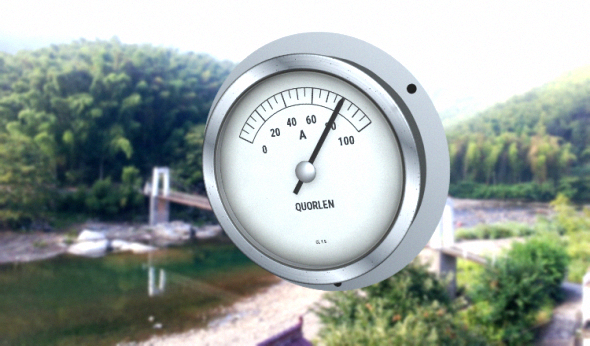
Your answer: **80** A
